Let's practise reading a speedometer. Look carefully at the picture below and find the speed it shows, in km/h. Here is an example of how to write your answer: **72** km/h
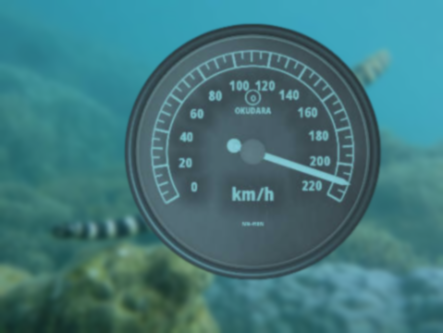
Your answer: **210** km/h
